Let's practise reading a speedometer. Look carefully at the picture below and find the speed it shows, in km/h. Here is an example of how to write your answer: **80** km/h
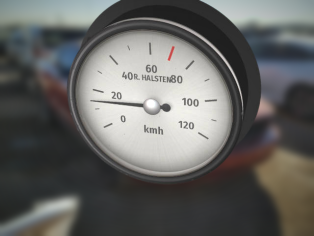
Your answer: **15** km/h
